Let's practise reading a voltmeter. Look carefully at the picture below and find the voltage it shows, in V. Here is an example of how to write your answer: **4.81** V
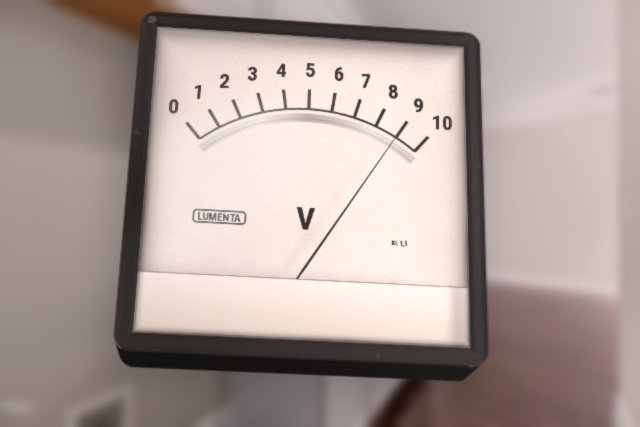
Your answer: **9** V
